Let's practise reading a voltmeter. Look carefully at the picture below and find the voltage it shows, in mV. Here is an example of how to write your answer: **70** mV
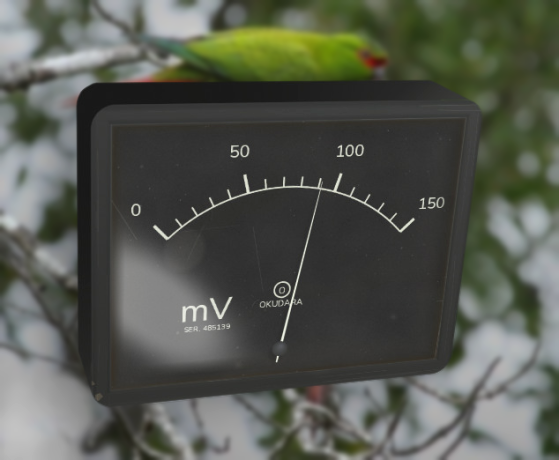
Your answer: **90** mV
